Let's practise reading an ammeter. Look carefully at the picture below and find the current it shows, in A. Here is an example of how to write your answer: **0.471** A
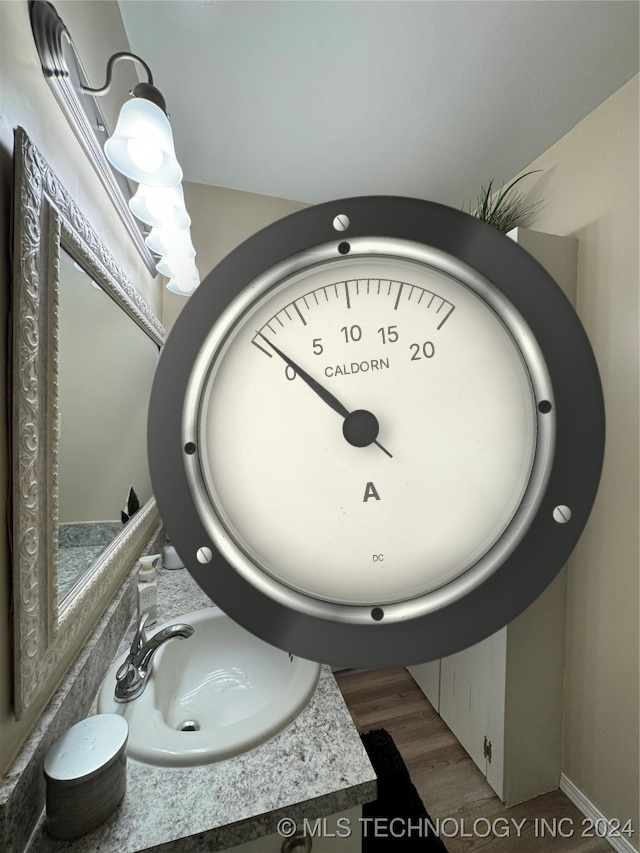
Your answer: **1** A
